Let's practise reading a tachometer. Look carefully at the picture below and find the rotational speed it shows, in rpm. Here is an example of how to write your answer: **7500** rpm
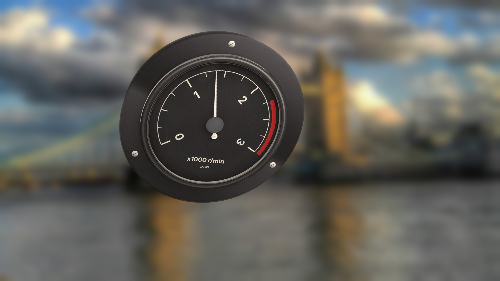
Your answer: **1375** rpm
